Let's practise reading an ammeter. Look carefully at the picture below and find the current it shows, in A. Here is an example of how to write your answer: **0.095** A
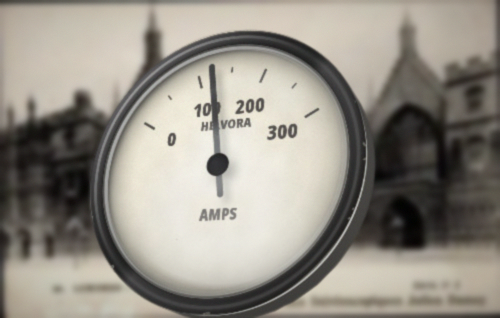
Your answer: **125** A
